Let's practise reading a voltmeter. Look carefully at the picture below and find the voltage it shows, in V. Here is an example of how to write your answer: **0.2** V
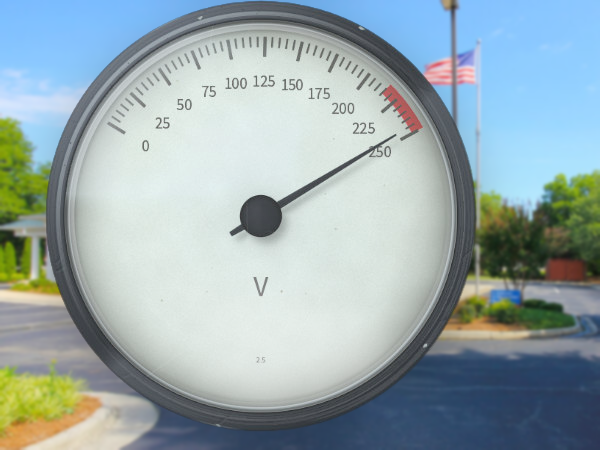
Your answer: **245** V
